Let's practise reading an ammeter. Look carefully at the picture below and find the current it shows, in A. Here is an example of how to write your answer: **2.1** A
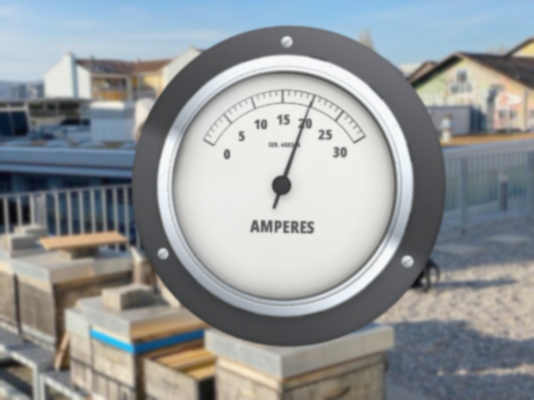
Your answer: **20** A
